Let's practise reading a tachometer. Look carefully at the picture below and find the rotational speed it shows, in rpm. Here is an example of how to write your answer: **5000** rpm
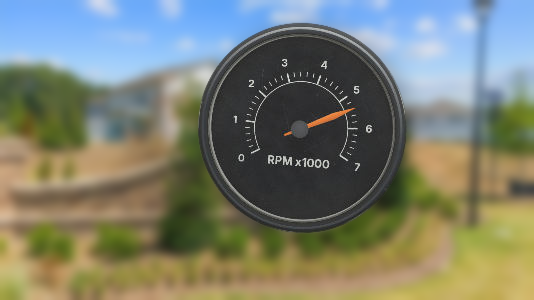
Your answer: **5400** rpm
